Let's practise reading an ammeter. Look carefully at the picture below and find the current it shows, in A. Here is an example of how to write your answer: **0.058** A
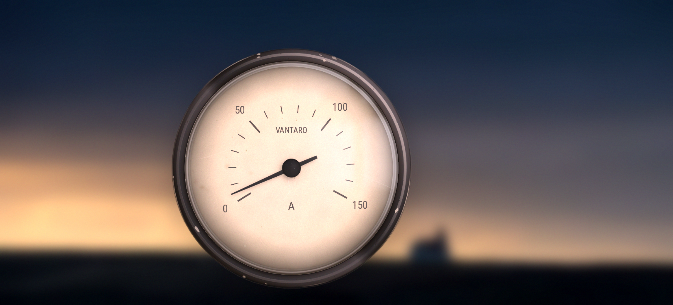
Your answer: **5** A
